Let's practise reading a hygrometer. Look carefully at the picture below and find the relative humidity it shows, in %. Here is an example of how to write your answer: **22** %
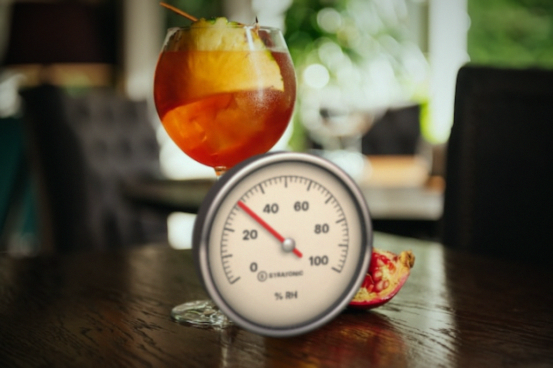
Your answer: **30** %
